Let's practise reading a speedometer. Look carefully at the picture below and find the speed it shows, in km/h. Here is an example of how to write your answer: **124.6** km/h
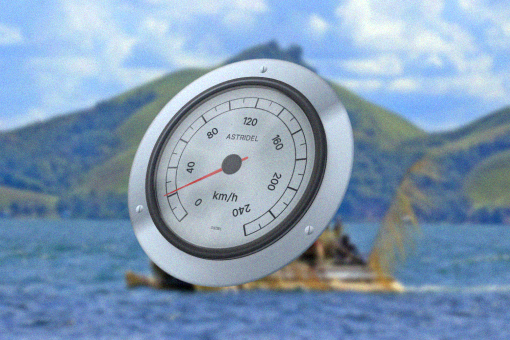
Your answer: **20** km/h
